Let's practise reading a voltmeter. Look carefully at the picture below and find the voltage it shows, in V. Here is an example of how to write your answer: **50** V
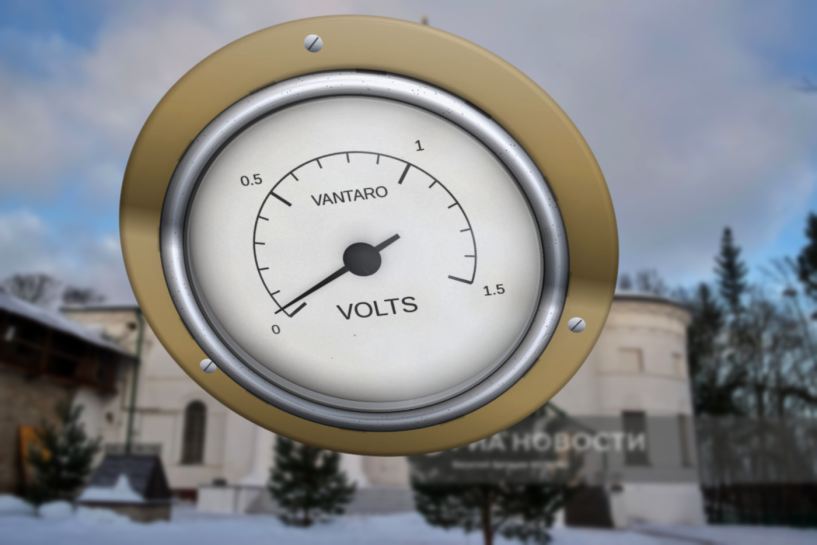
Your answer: **0.05** V
